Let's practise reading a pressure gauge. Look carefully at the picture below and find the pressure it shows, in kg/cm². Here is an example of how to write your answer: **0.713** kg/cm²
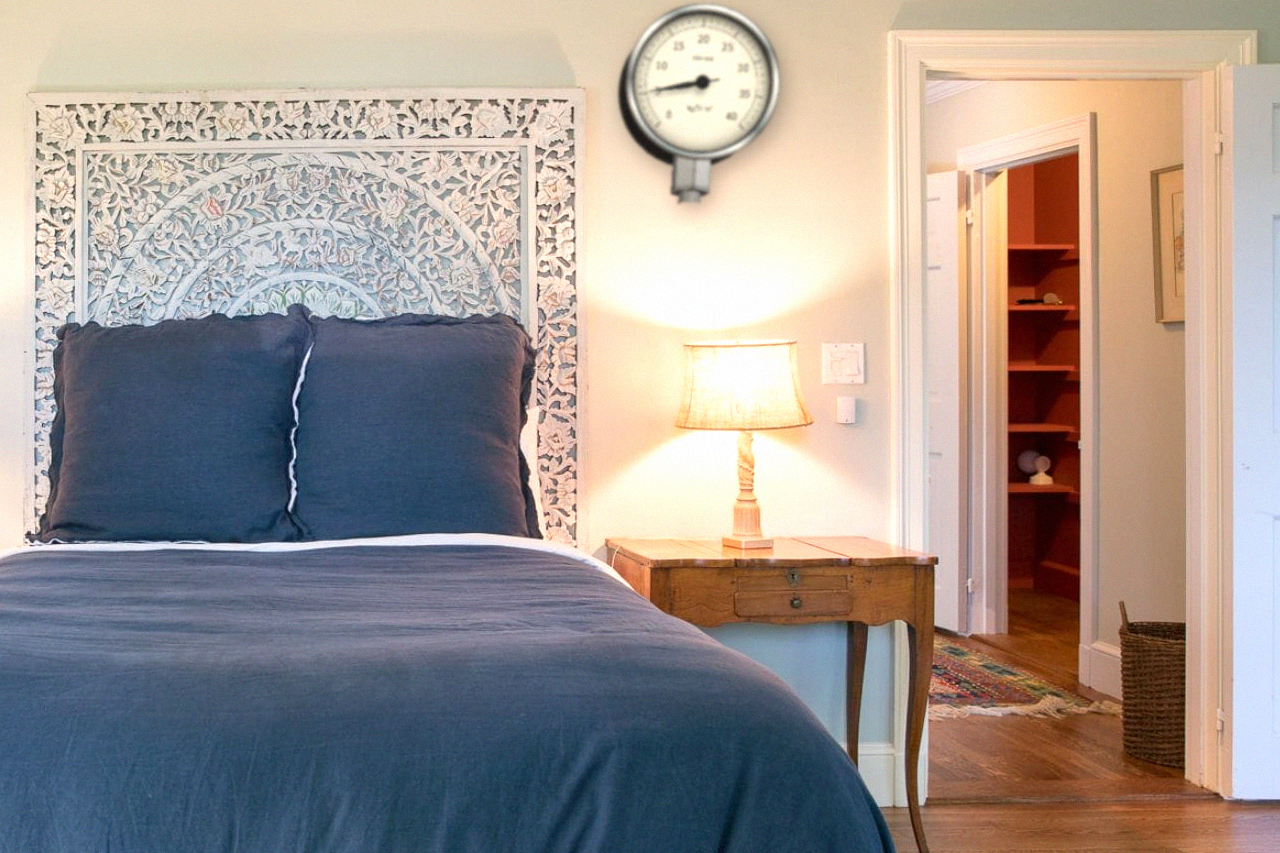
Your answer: **5** kg/cm²
